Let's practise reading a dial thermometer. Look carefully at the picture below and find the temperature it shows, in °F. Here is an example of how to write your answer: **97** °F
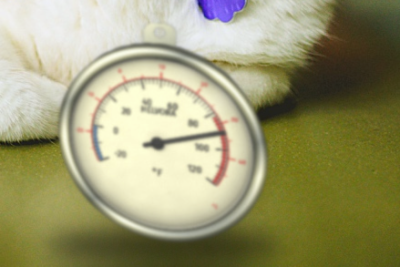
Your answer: **90** °F
